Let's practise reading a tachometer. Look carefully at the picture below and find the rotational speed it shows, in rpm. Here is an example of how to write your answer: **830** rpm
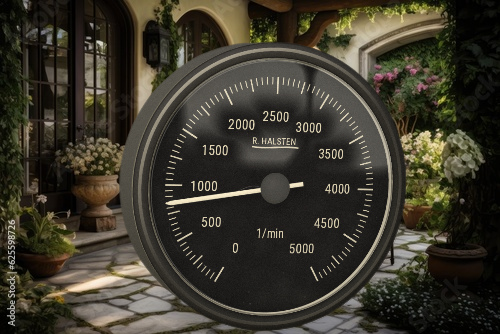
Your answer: **850** rpm
